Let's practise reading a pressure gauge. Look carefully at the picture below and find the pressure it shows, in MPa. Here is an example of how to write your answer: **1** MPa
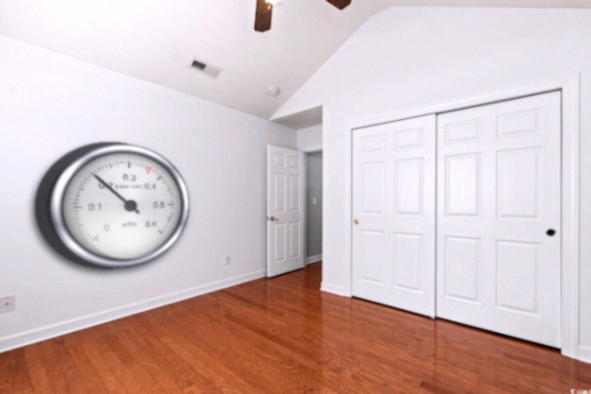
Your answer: **0.2** MPa
